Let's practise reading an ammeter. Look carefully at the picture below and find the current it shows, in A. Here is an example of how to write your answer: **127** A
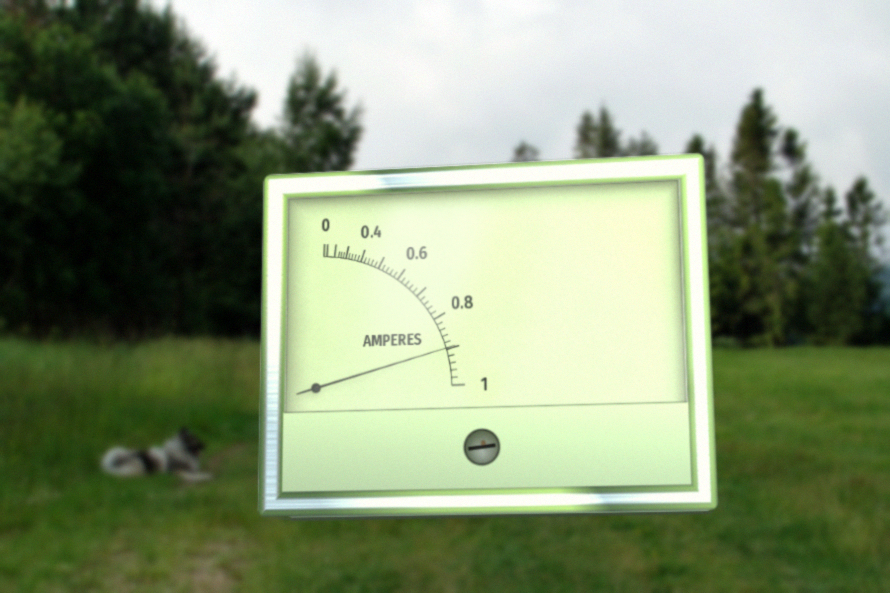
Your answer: **0.9** A
